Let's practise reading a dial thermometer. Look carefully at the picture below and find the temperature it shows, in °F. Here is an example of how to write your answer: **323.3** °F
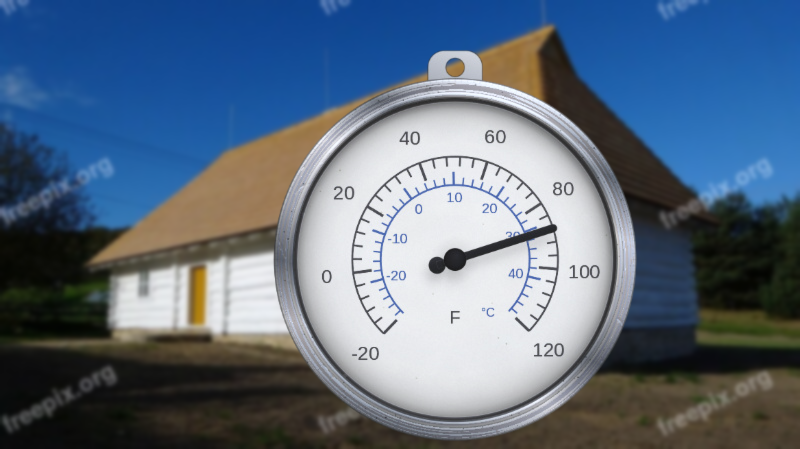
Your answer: **88** °F
